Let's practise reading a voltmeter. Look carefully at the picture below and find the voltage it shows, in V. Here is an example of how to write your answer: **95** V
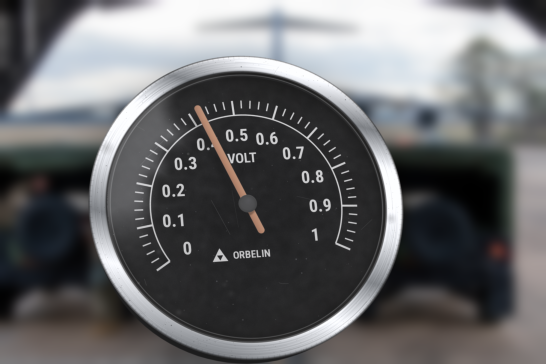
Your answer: **0.42** V
